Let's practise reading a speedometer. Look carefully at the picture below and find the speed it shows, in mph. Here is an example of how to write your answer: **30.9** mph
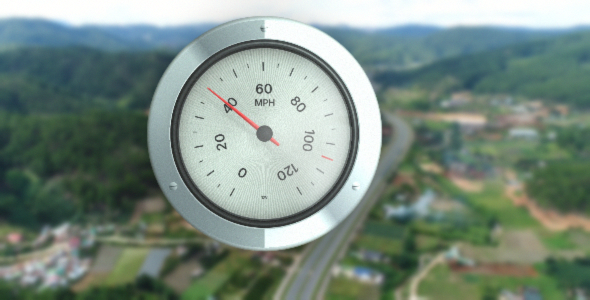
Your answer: **40** mph
